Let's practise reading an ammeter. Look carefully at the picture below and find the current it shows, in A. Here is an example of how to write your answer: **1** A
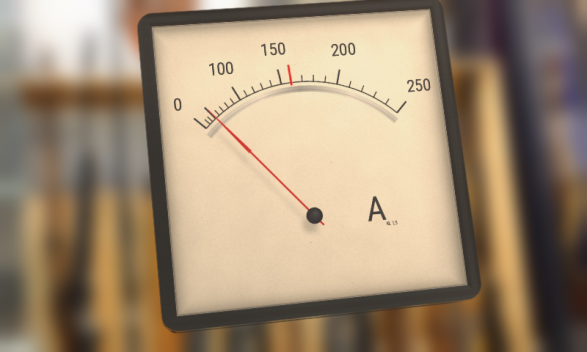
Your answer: **50** A
